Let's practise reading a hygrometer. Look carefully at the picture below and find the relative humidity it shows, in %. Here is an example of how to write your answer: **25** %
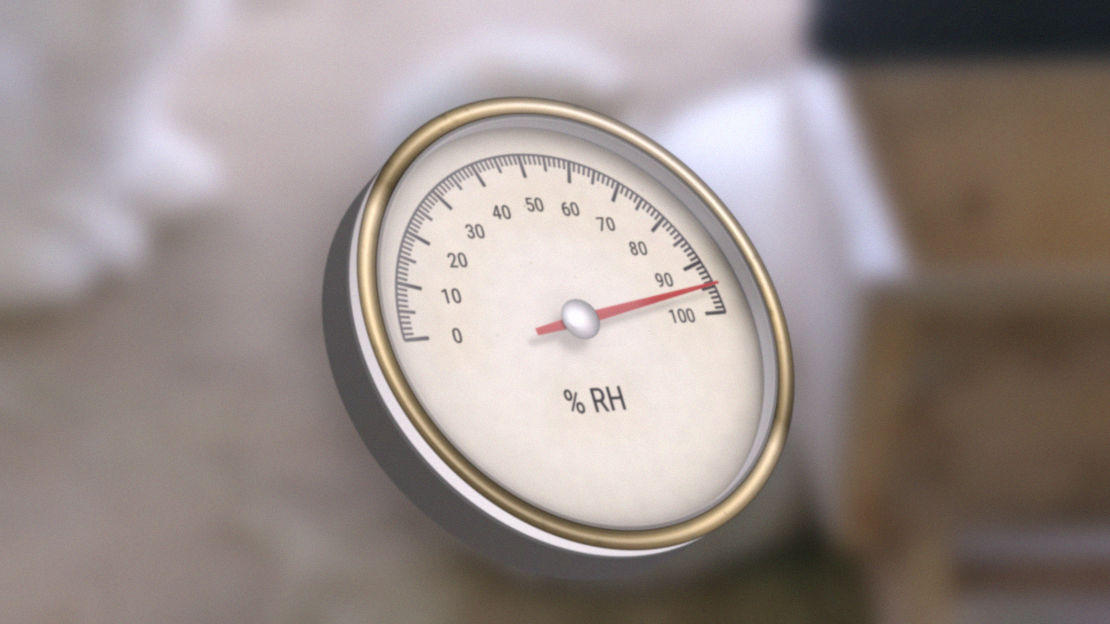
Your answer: **95** %
